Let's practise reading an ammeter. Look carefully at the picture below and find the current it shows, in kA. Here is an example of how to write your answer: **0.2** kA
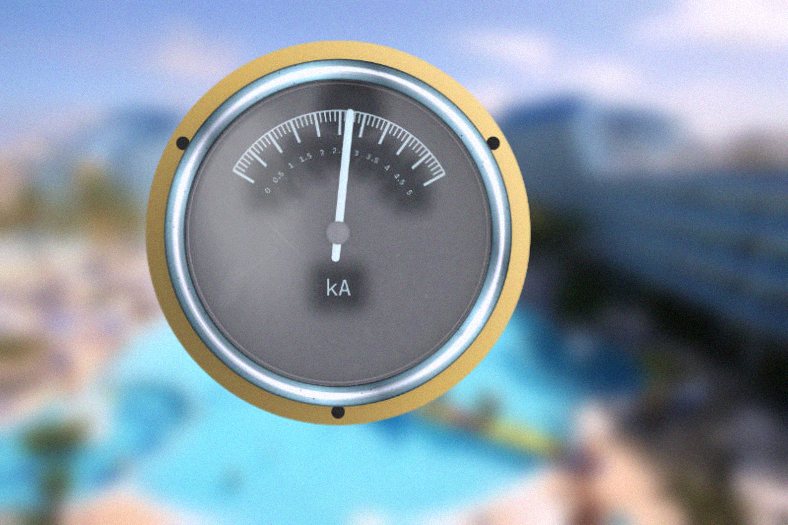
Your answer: **2.7** kA
